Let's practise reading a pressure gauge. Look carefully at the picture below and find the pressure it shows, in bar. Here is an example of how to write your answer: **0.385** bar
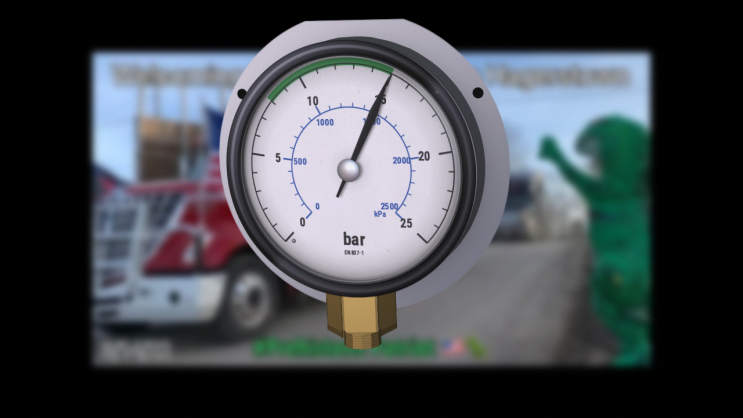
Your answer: **15** bar
